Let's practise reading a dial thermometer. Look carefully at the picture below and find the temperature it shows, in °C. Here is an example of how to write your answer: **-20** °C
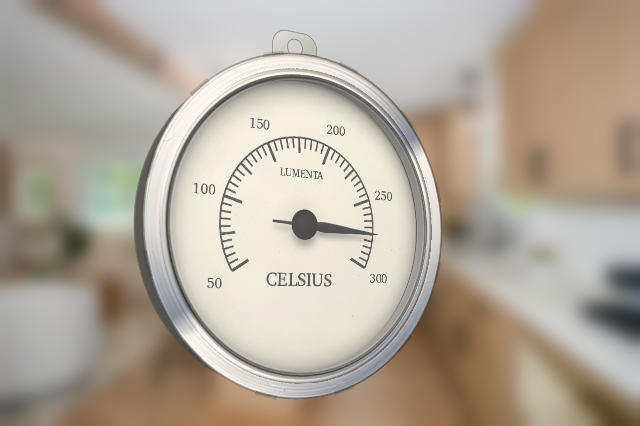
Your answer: **275** °C
